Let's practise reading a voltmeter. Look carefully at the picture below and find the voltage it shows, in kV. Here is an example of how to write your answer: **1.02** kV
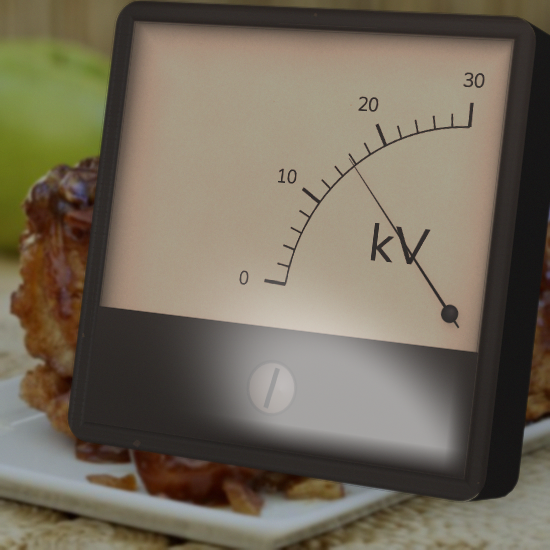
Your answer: **16** kV
